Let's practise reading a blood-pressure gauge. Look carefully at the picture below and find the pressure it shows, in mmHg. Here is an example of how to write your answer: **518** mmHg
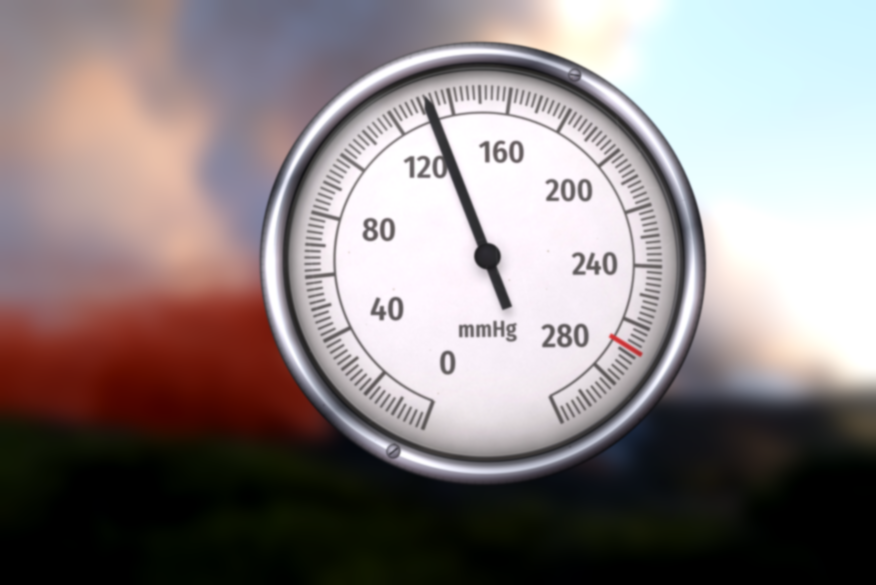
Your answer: **132** mmHg
